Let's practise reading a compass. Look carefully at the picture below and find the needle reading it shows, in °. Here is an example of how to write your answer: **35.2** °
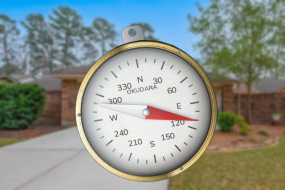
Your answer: **110** °
